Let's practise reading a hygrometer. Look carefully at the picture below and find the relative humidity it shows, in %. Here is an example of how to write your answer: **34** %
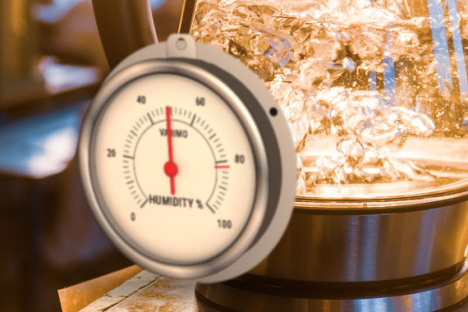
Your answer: **50** %
